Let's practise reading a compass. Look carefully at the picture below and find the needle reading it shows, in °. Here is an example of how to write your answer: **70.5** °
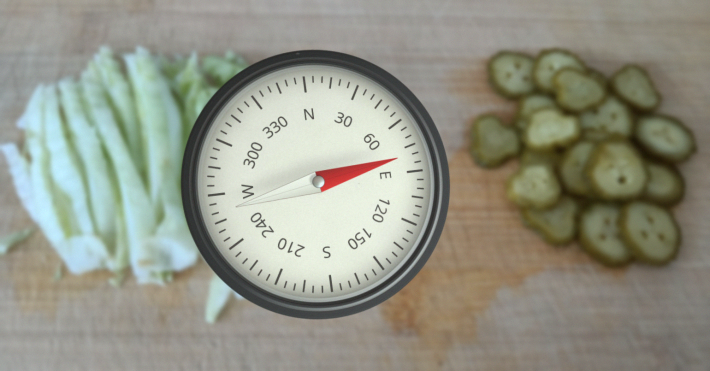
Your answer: **80** °
